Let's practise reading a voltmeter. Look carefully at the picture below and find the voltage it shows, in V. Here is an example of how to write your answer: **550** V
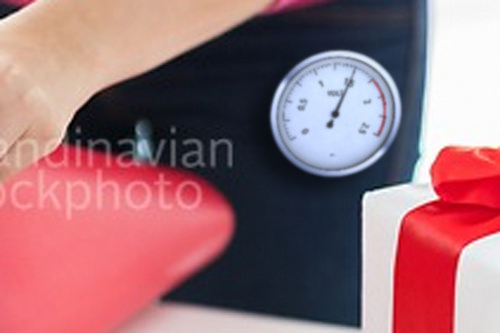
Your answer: **1.5** V
